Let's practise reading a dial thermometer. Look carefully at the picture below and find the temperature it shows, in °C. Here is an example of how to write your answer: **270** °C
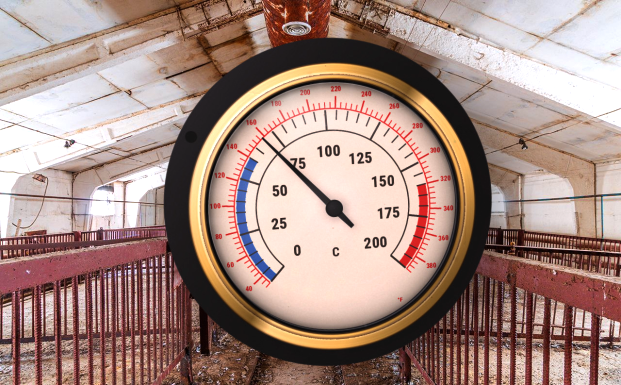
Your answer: **70** °C
